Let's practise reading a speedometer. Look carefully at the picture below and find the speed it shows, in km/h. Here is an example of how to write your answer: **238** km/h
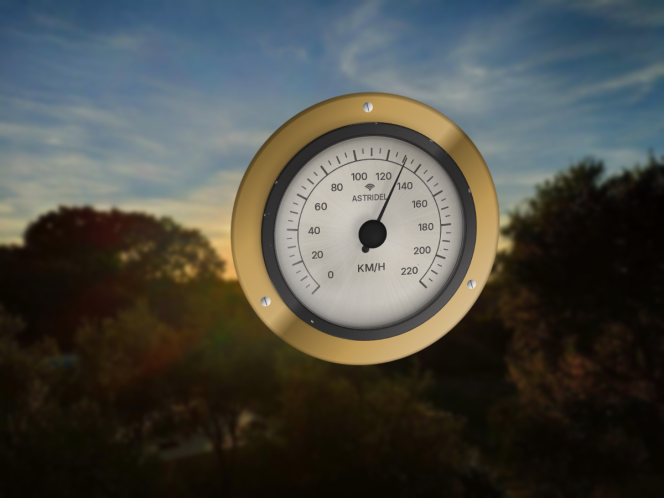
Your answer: **130** km/h
